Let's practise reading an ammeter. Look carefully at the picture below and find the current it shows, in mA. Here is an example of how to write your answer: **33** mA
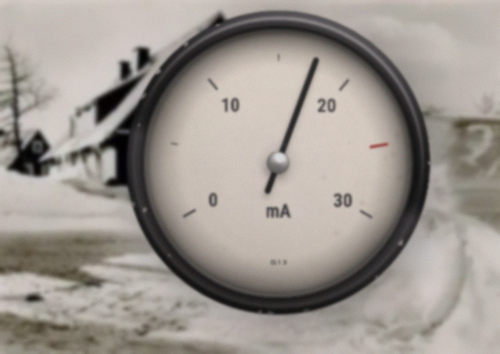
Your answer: **17.5** mA
